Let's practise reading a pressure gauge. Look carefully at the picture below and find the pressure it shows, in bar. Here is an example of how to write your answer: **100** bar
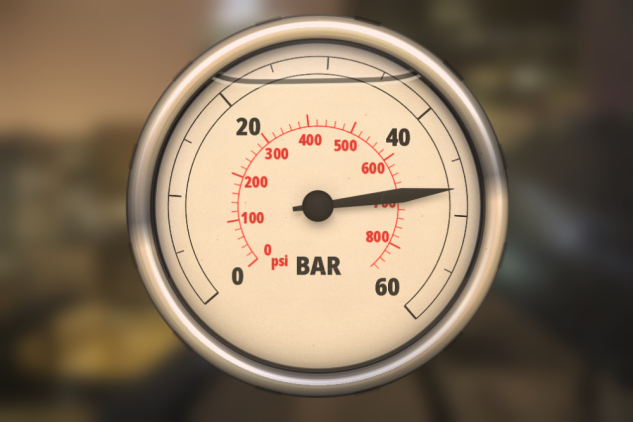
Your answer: **47.5** bar
